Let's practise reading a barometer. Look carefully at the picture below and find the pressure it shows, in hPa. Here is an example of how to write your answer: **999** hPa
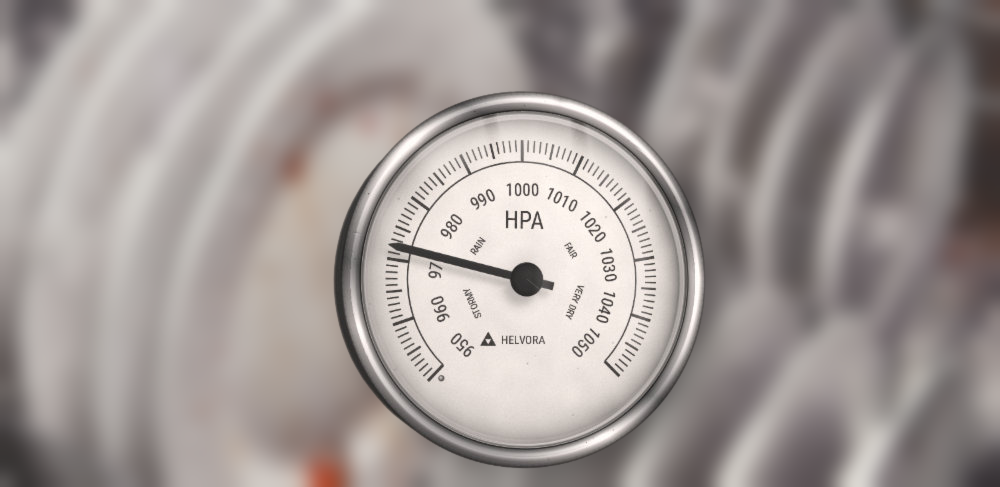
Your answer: **972** hPa
